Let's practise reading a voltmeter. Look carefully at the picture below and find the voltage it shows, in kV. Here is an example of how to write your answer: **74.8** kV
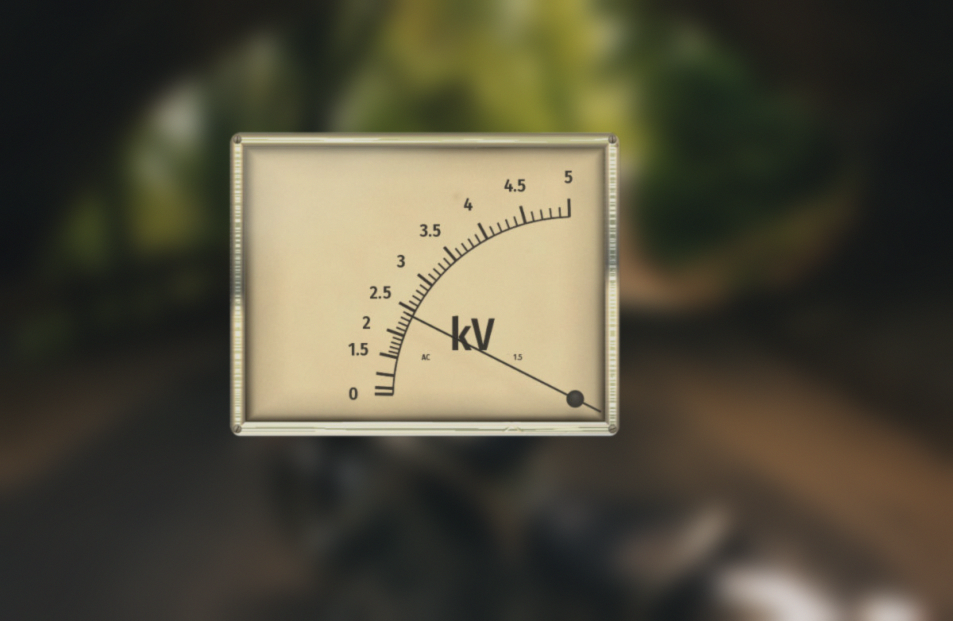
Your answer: **2.4** kV
